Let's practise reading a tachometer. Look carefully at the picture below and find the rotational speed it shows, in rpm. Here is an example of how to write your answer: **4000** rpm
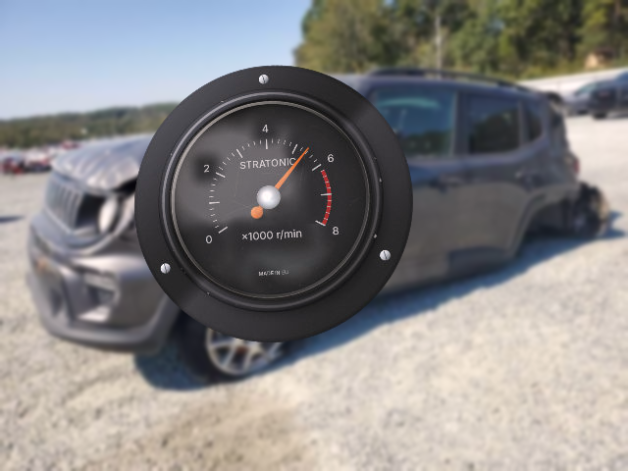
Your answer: **5400** rpm
